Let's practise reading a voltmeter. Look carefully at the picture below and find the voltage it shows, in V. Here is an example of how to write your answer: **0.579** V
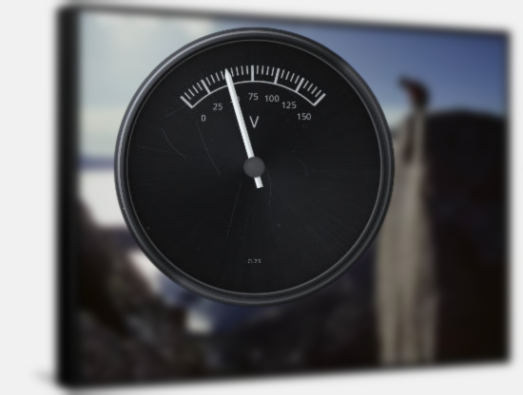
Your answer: **50** V
